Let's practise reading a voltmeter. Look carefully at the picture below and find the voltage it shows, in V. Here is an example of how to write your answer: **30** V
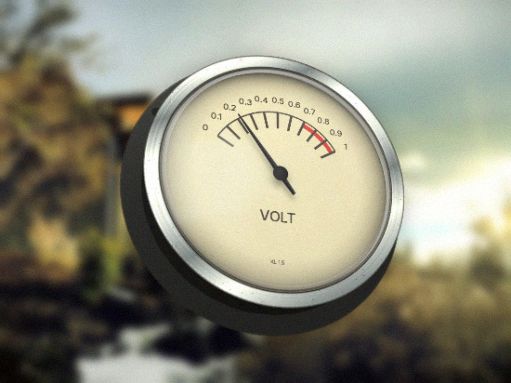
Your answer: **0.2** V
